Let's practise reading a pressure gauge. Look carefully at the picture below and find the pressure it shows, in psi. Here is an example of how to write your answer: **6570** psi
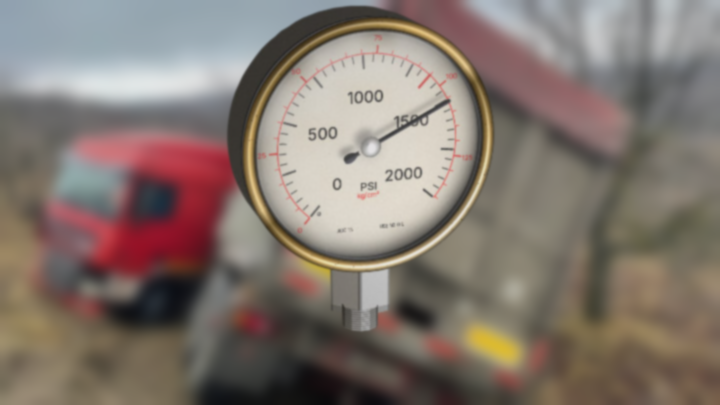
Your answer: **1500** psi
